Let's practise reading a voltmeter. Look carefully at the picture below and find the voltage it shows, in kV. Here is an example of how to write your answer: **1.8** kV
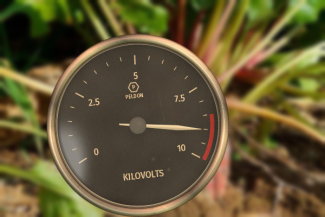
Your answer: **9** kV
